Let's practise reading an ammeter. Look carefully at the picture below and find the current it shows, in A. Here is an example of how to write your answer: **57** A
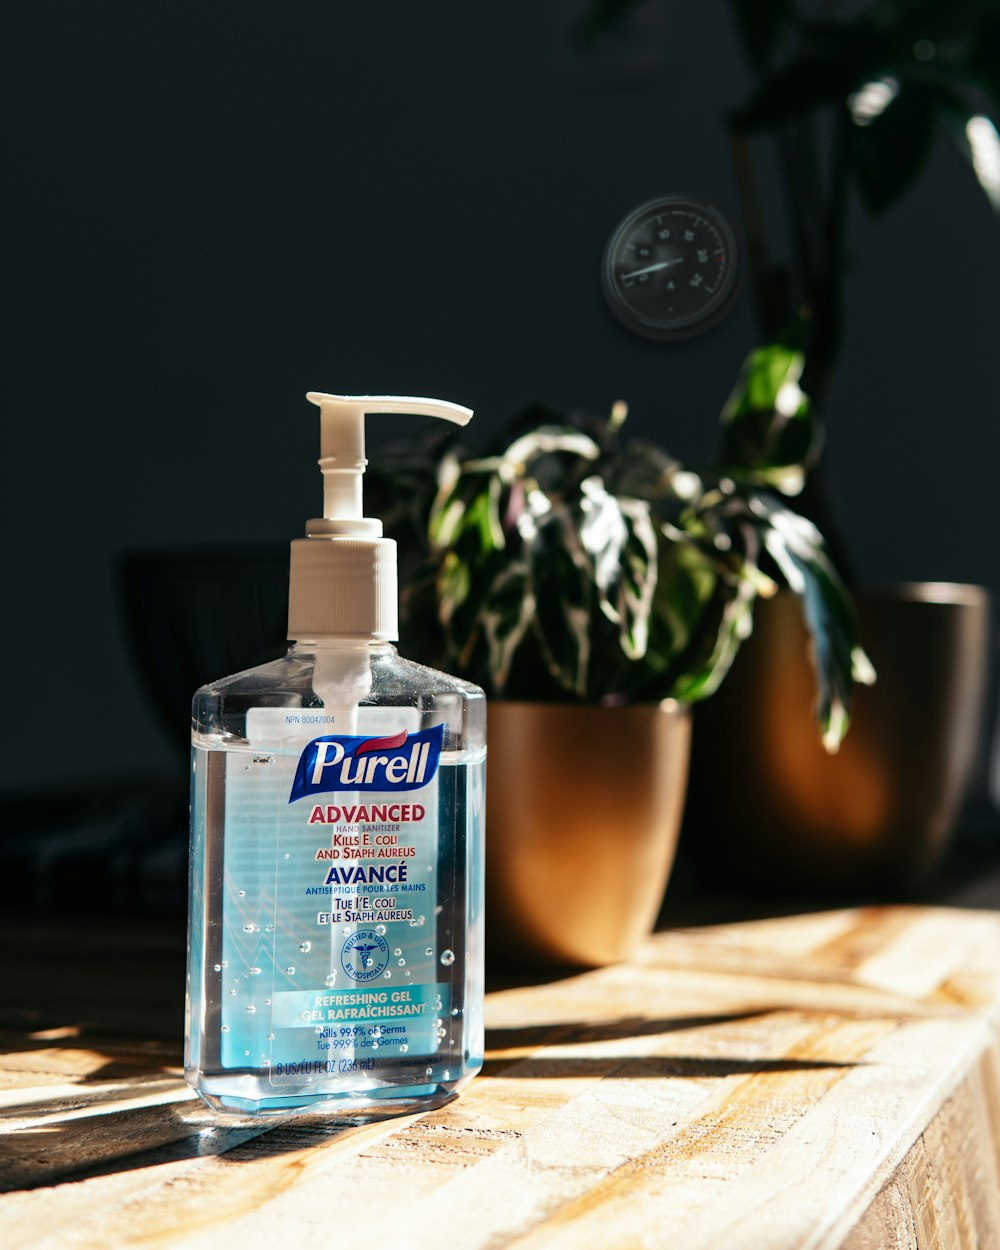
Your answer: **1** A
